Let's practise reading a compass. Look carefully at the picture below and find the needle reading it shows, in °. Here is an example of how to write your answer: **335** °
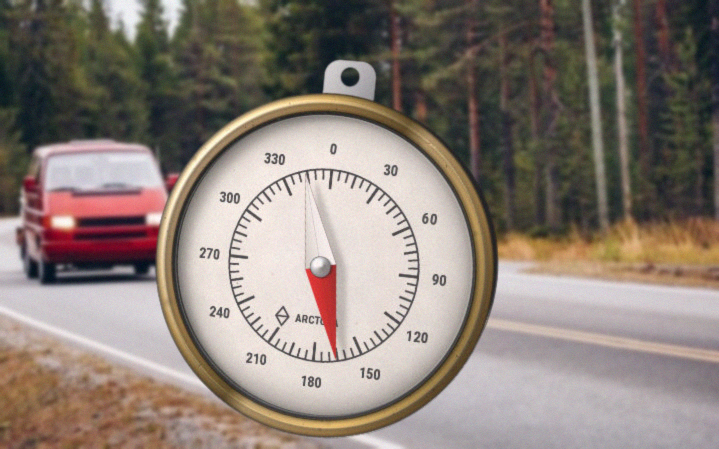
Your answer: **165** °
